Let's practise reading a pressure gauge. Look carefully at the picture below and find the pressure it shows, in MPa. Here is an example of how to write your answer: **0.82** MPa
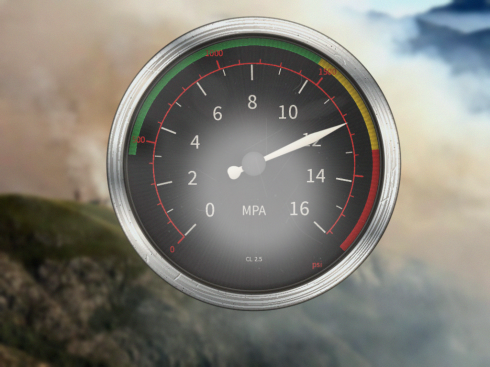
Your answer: **12** MPa
